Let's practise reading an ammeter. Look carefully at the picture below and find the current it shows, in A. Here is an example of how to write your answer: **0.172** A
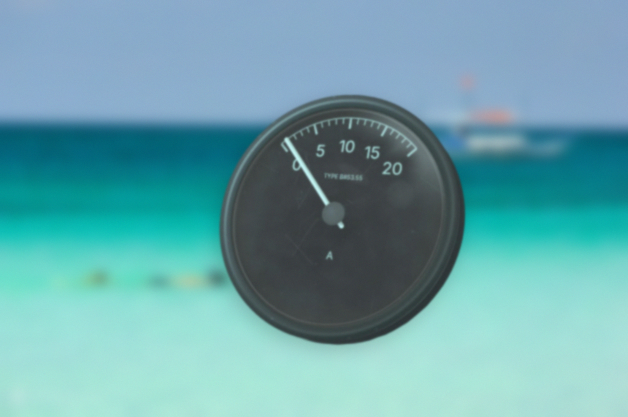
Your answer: **1** A
